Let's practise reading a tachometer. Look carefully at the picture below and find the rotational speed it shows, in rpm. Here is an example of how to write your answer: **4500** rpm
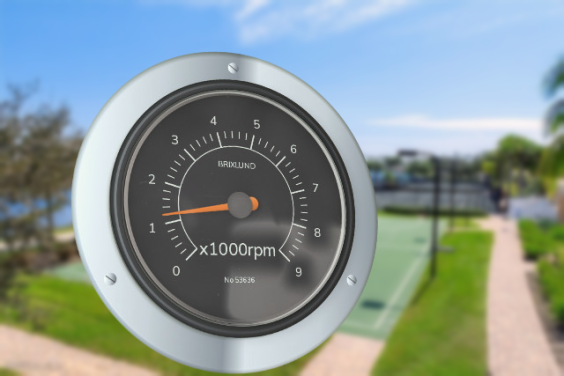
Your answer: **1200** rpm
